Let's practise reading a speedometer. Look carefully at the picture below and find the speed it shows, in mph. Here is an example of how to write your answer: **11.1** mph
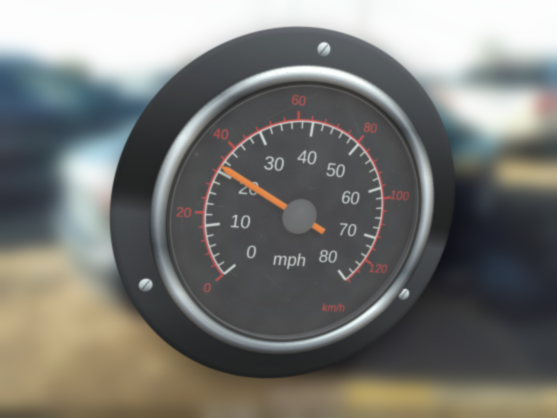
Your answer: **21** mph
